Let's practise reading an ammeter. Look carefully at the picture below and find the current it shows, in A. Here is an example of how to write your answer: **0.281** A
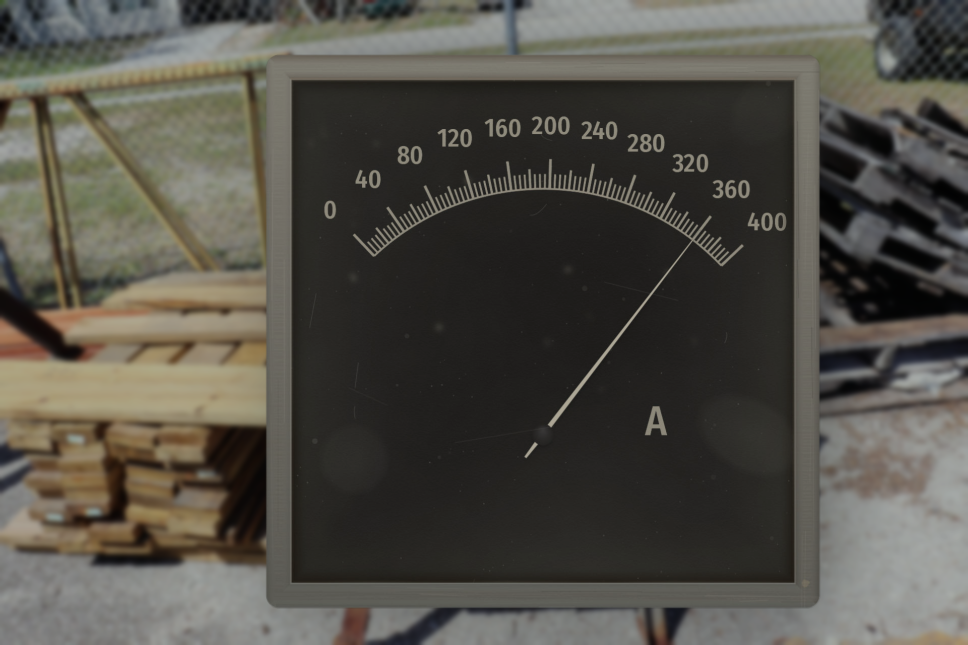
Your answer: **360** A
